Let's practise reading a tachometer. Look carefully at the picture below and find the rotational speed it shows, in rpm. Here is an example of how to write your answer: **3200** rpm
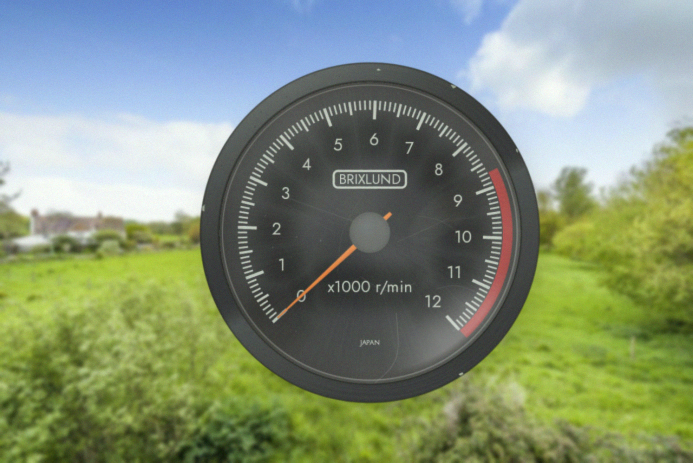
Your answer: **0** rpm
